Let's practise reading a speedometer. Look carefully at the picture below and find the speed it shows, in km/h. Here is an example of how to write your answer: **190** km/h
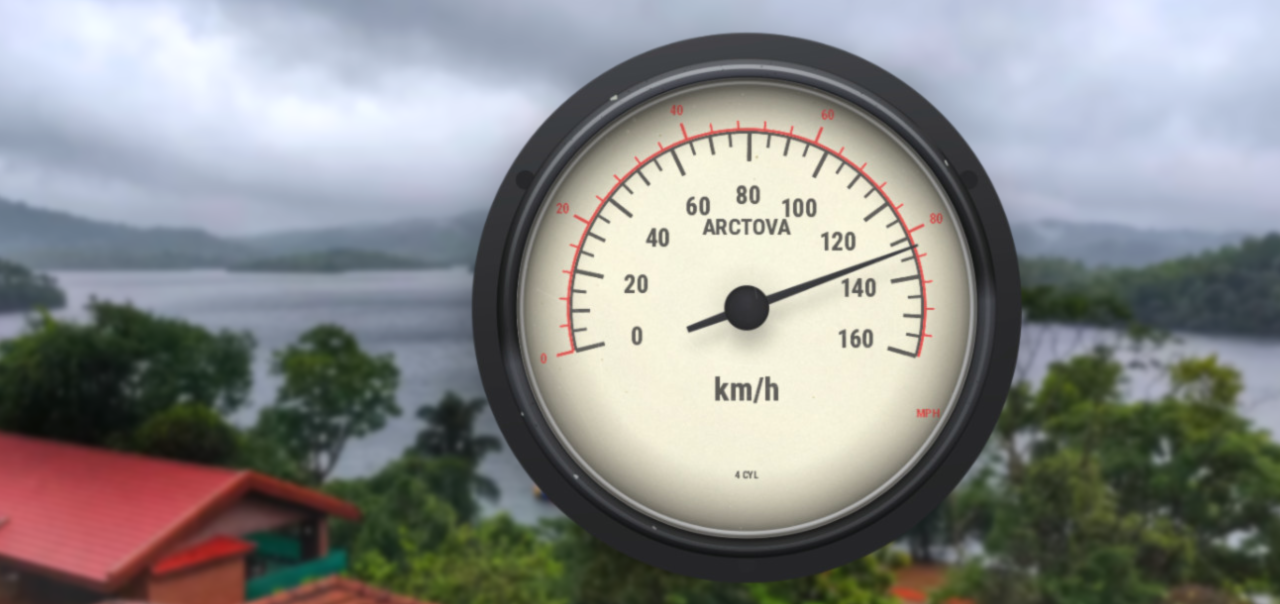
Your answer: **132.5** km/h
